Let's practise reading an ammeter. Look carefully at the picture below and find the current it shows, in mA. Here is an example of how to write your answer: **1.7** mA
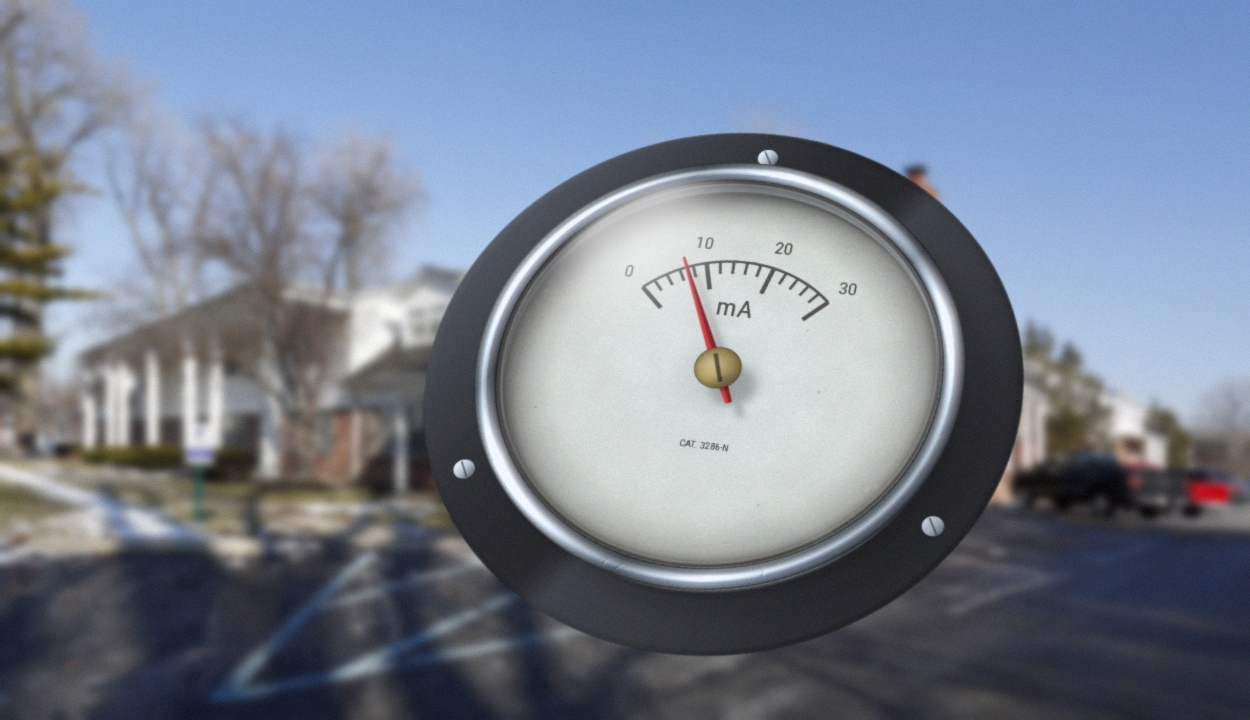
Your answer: **7** mA
